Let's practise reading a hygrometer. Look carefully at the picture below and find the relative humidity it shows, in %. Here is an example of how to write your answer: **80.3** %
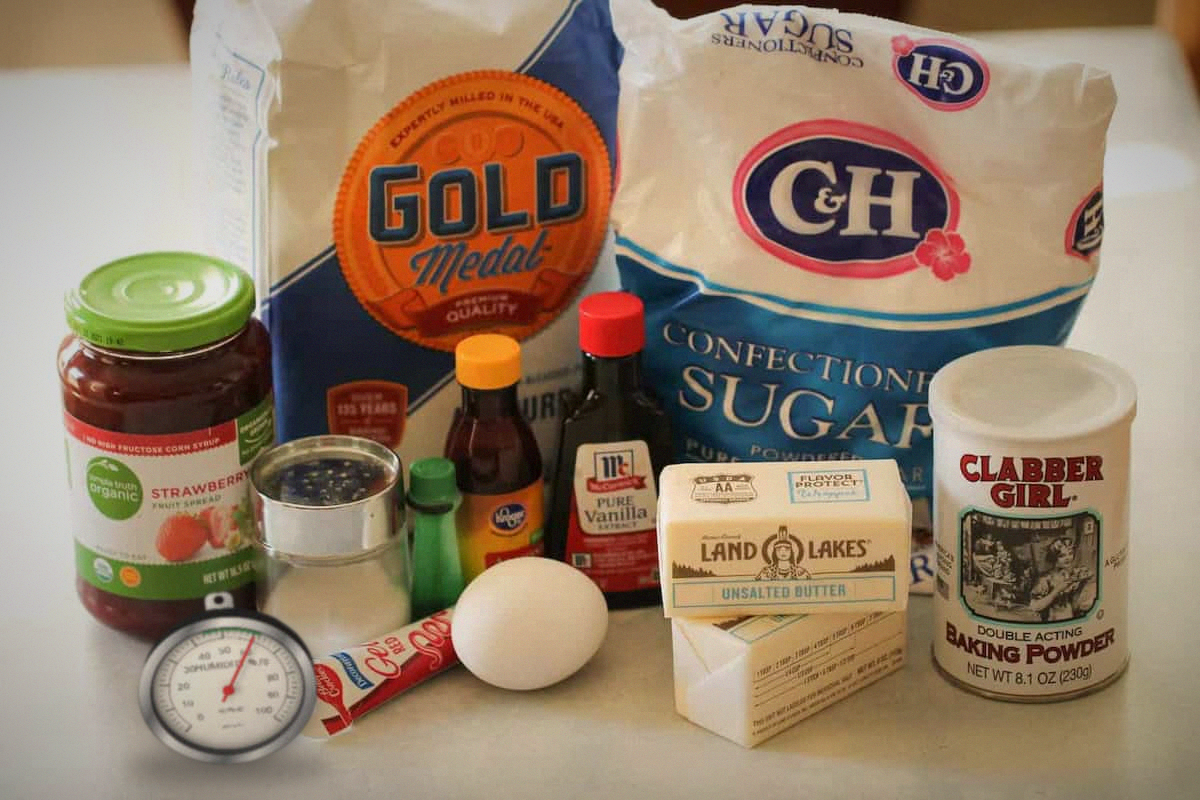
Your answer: **60** %
